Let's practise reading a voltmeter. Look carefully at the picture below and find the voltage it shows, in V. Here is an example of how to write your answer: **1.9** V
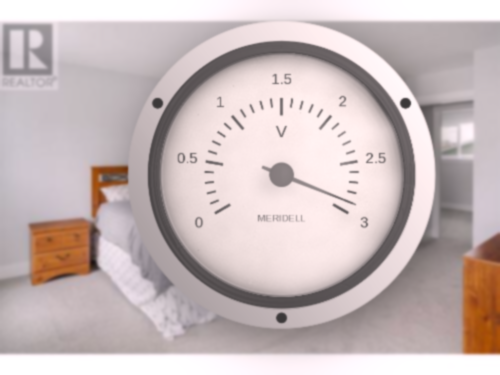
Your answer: **2.9** V
